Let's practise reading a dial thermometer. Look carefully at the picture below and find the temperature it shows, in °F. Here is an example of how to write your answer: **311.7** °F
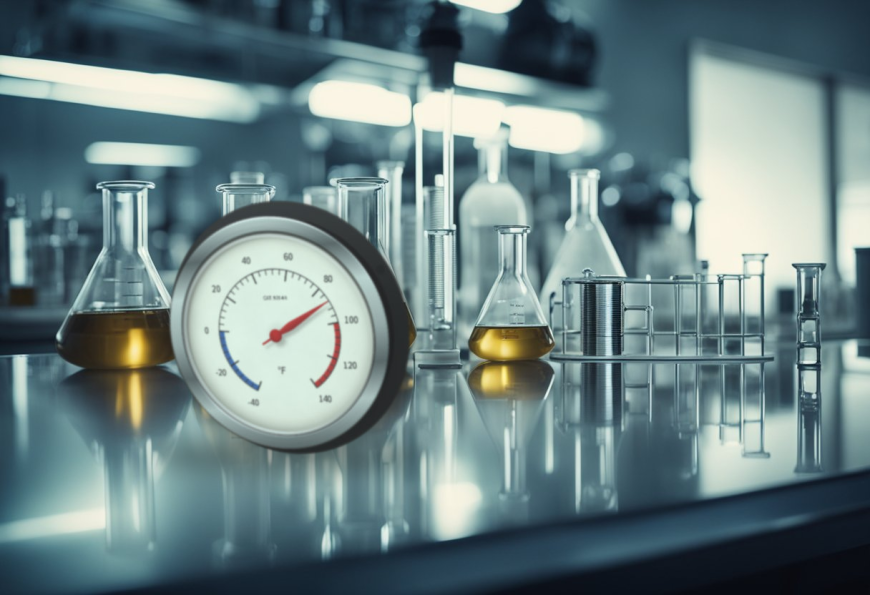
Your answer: **88** °F
